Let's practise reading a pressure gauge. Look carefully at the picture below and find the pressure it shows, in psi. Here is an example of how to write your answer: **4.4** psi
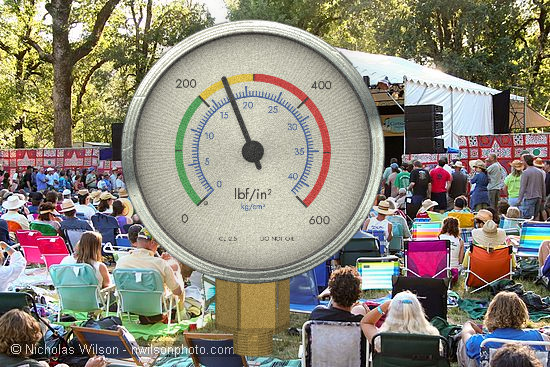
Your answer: **250** psi
